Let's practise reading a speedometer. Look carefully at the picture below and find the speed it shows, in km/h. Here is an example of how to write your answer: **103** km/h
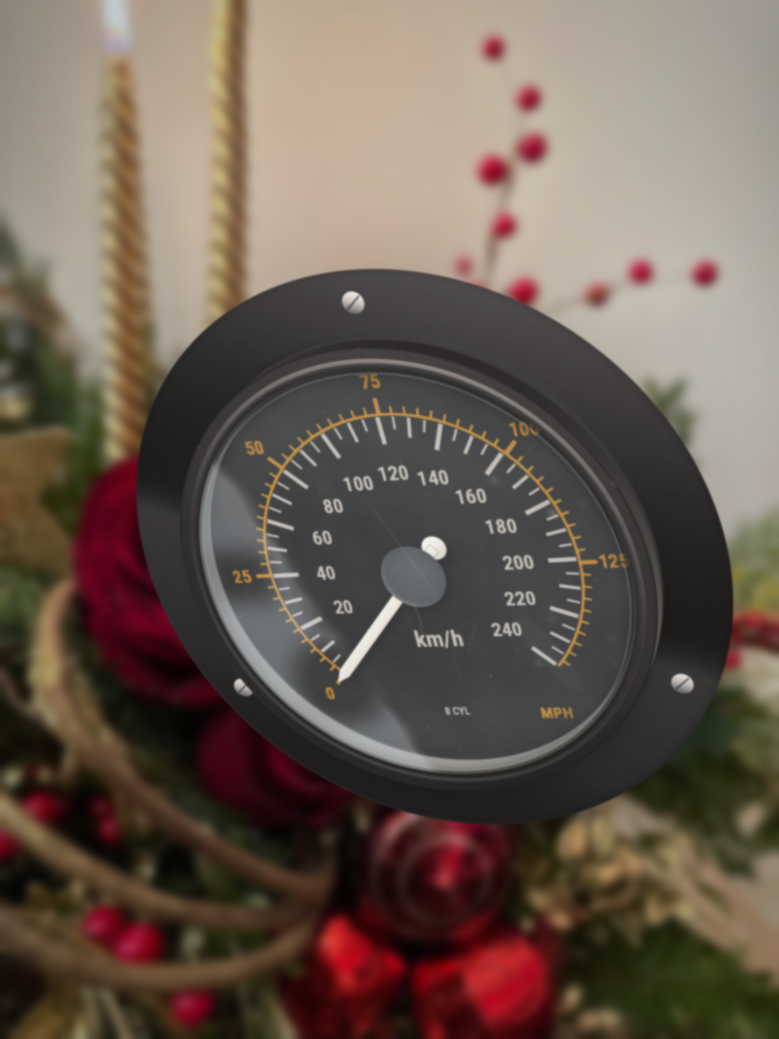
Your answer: **0** km/h
